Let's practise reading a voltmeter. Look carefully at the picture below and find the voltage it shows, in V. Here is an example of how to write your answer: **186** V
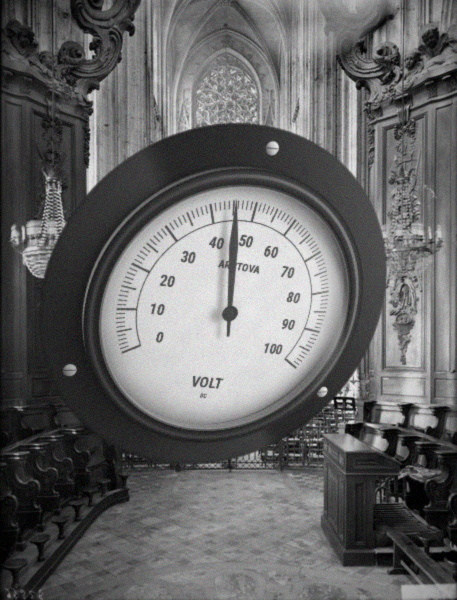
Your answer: **45** V
